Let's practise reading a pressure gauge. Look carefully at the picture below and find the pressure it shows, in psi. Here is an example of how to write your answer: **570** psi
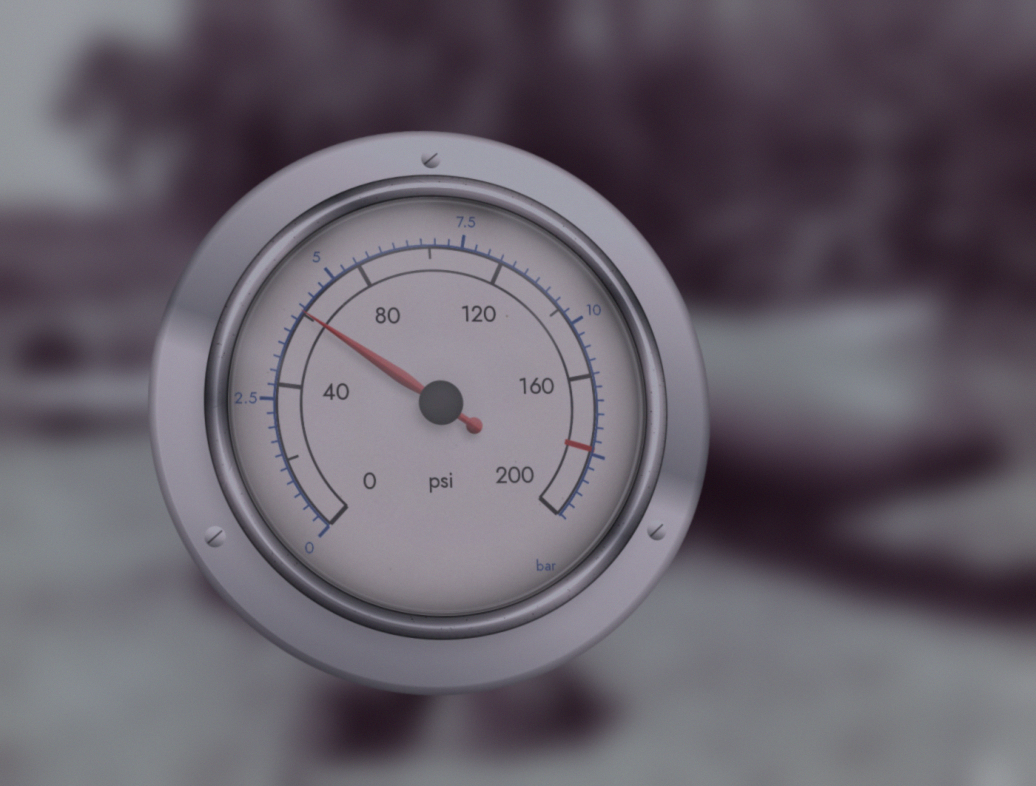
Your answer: **60** psi
